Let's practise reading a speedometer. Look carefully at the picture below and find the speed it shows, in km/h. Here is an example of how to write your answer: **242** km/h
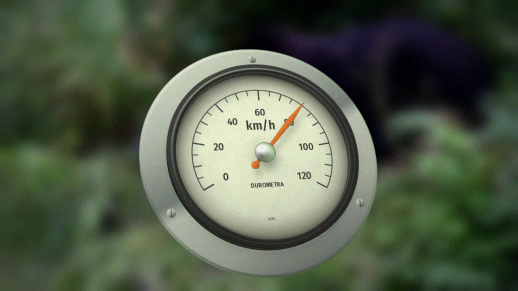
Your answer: **80** km/h
